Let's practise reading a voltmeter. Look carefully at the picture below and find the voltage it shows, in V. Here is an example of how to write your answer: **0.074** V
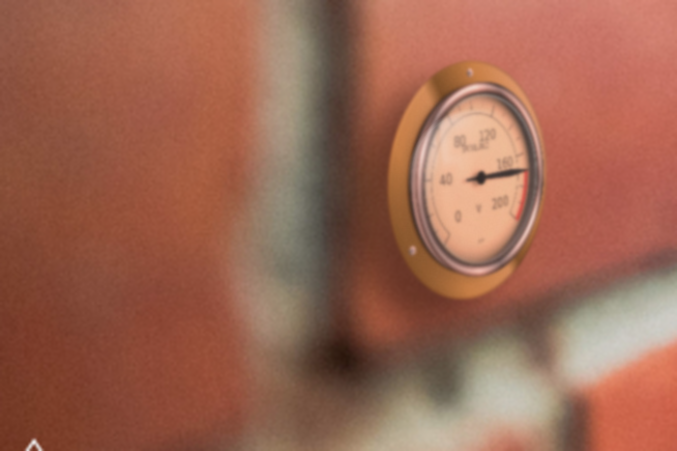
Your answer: **170** V
